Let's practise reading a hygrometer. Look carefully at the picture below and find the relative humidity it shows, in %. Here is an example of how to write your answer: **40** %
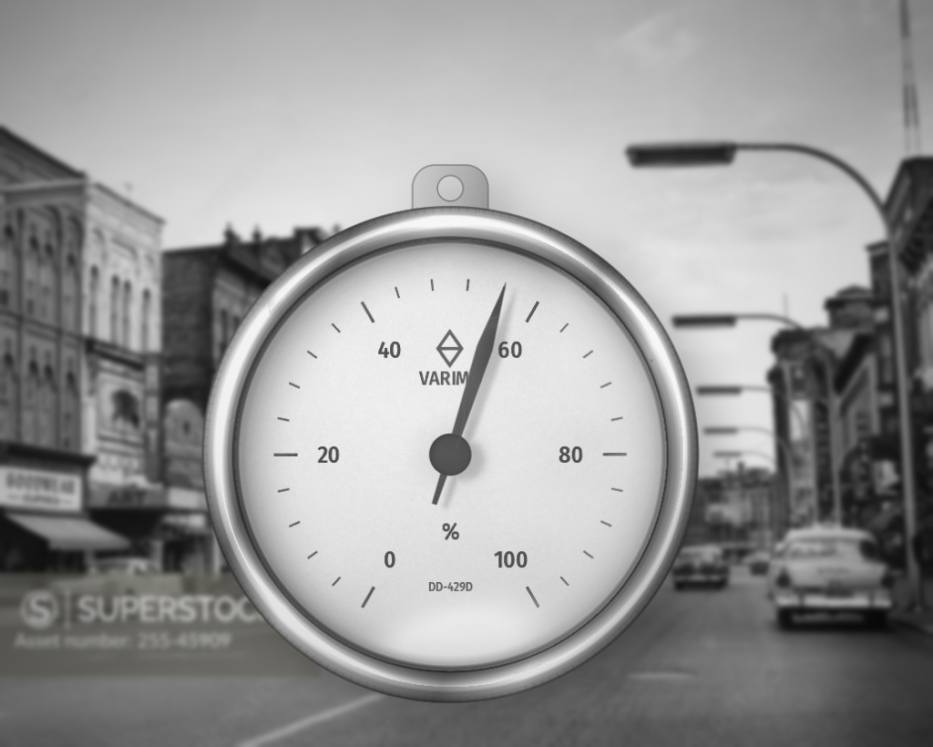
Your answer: **56** %
